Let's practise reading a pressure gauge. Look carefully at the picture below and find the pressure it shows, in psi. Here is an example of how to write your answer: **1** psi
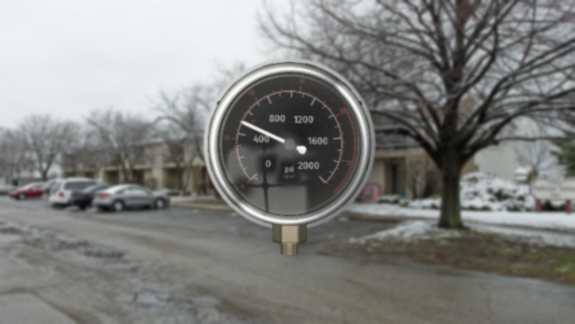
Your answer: **500** psi
